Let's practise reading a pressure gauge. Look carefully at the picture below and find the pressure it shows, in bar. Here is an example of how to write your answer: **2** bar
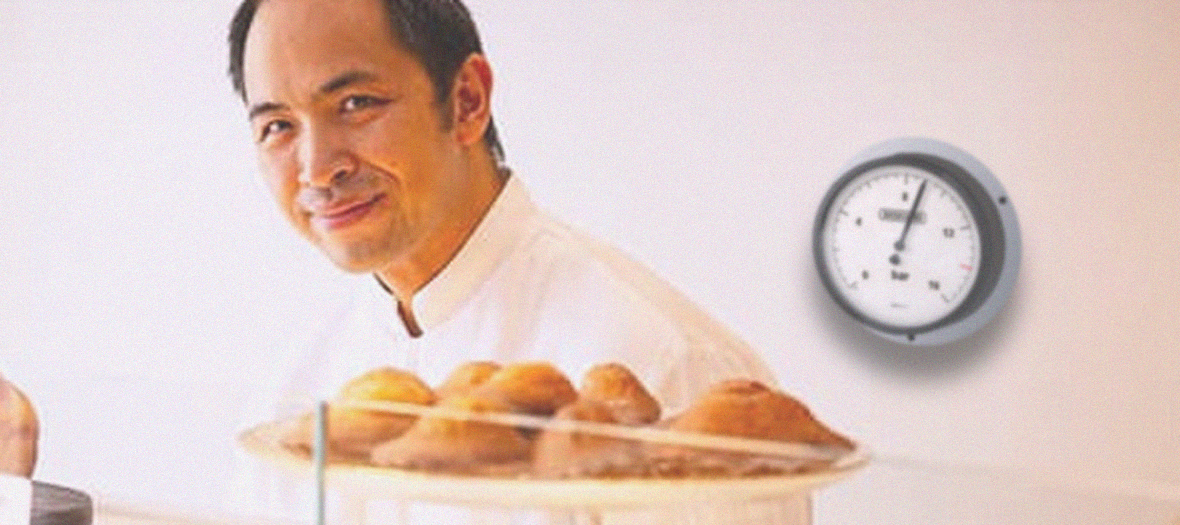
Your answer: **9** bar
